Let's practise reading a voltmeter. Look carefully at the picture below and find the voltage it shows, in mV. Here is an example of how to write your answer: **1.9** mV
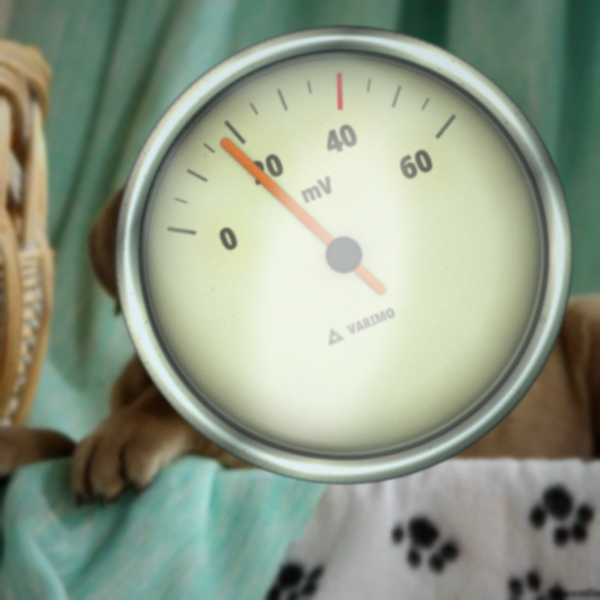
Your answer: **17.5** mV
